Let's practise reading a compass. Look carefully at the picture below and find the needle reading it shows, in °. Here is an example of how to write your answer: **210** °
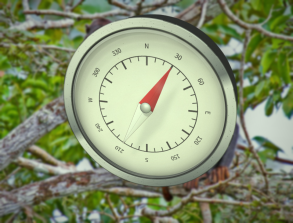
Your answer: **30** °
